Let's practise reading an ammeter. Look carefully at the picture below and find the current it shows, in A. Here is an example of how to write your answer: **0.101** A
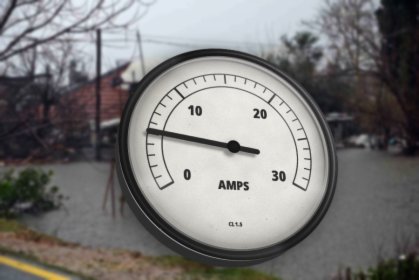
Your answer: **5** A
